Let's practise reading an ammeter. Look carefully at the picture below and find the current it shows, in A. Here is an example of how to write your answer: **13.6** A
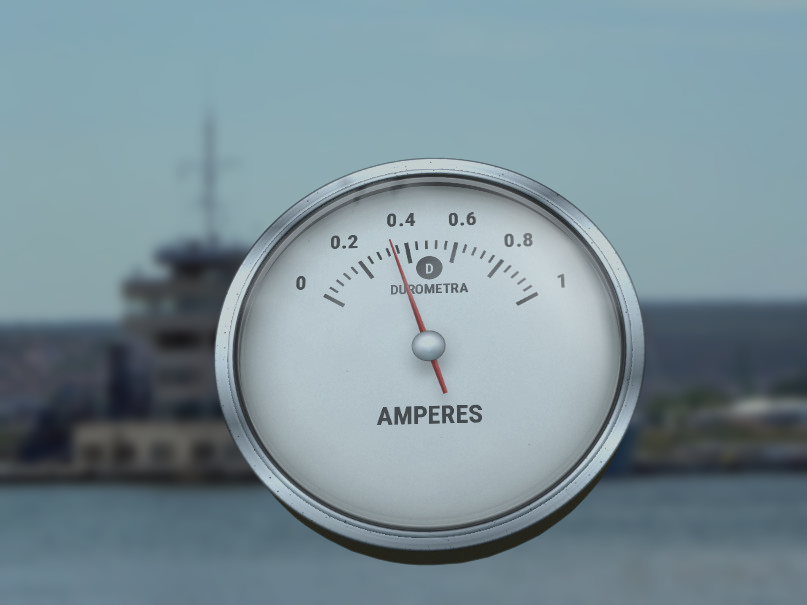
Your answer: **0.34** A
